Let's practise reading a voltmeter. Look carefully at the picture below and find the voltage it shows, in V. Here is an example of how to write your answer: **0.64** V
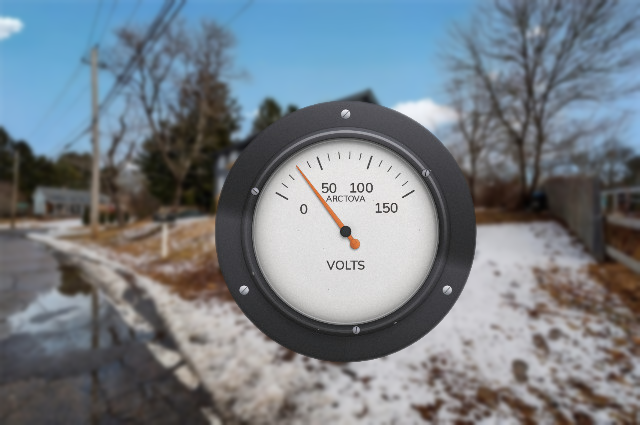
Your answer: **30** V
